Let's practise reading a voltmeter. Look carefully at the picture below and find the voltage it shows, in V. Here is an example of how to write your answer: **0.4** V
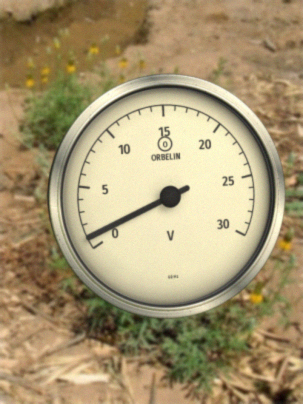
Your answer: **1** V
